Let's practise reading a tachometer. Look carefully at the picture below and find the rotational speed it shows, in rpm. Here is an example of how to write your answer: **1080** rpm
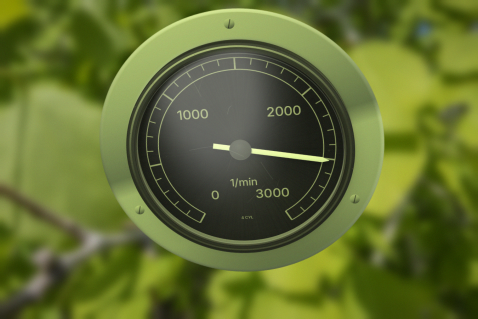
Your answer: **2500** rpm
